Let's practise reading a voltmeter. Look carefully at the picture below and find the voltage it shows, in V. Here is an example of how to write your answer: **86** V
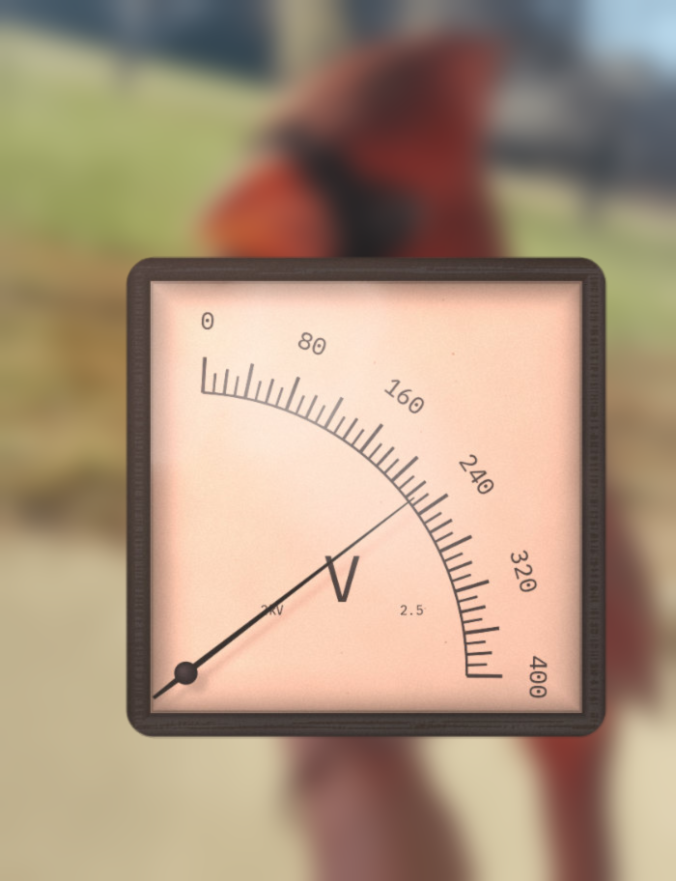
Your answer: **225** V
